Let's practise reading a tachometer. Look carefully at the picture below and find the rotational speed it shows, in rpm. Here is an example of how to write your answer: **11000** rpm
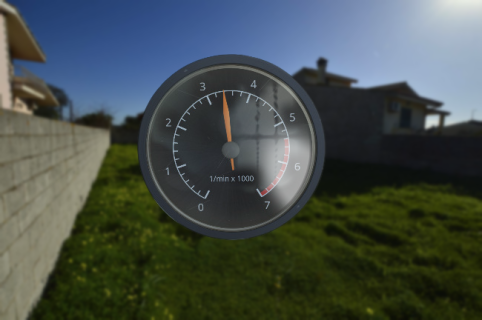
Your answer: **3400** rpm
